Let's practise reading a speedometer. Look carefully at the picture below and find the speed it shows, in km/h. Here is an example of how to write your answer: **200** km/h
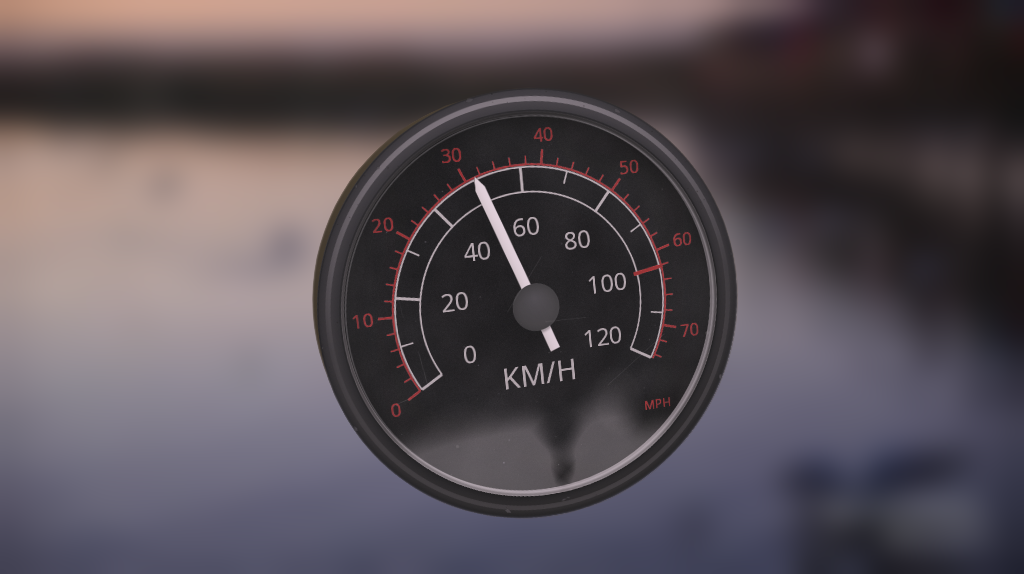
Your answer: **50** km/h
